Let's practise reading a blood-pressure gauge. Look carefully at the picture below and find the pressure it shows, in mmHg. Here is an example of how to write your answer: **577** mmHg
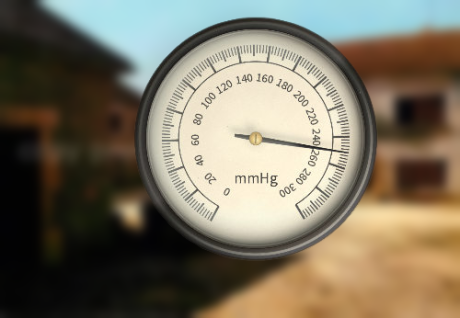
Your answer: **250** mmHg
